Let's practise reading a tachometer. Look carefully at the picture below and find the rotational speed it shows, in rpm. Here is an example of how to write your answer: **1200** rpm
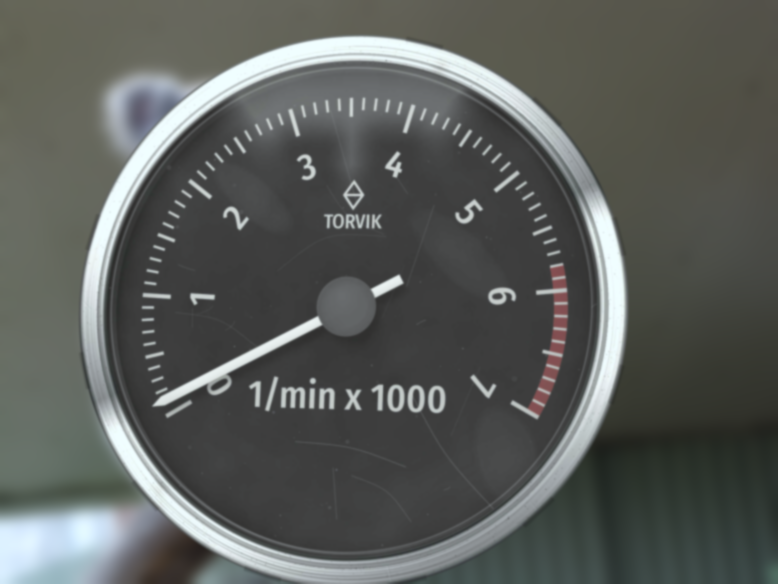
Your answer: **100** rpm
